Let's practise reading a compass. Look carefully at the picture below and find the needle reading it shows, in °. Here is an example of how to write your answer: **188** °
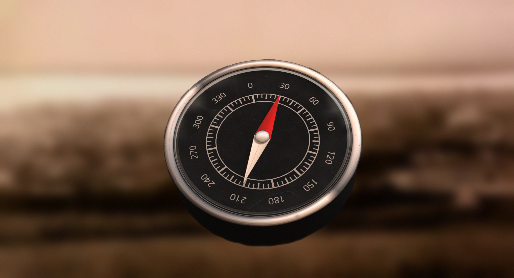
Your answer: **30** °
